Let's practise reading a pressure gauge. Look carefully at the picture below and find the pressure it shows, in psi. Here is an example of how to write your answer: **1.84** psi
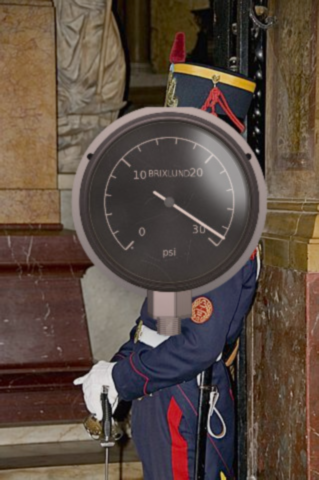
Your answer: **29** psi
